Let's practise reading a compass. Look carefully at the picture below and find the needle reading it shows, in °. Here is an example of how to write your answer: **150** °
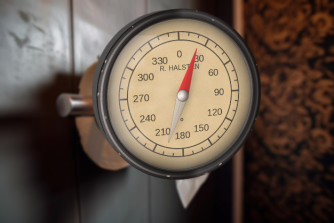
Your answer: **20** °
